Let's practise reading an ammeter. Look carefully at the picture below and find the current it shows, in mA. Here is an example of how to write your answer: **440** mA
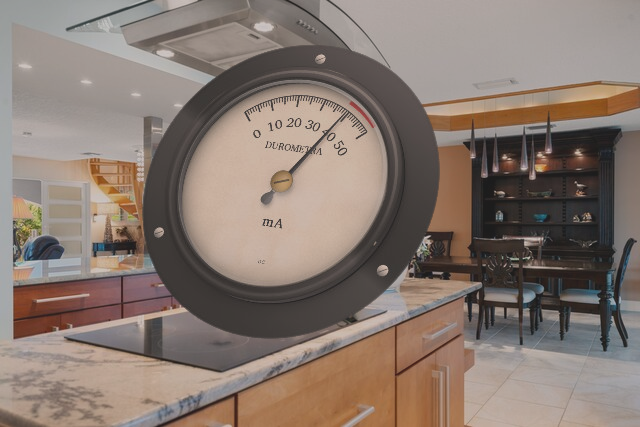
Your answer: **40** mA
